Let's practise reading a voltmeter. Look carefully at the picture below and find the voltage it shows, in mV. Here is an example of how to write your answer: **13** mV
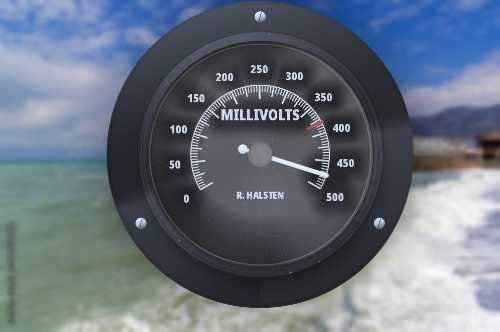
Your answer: **475** mV
